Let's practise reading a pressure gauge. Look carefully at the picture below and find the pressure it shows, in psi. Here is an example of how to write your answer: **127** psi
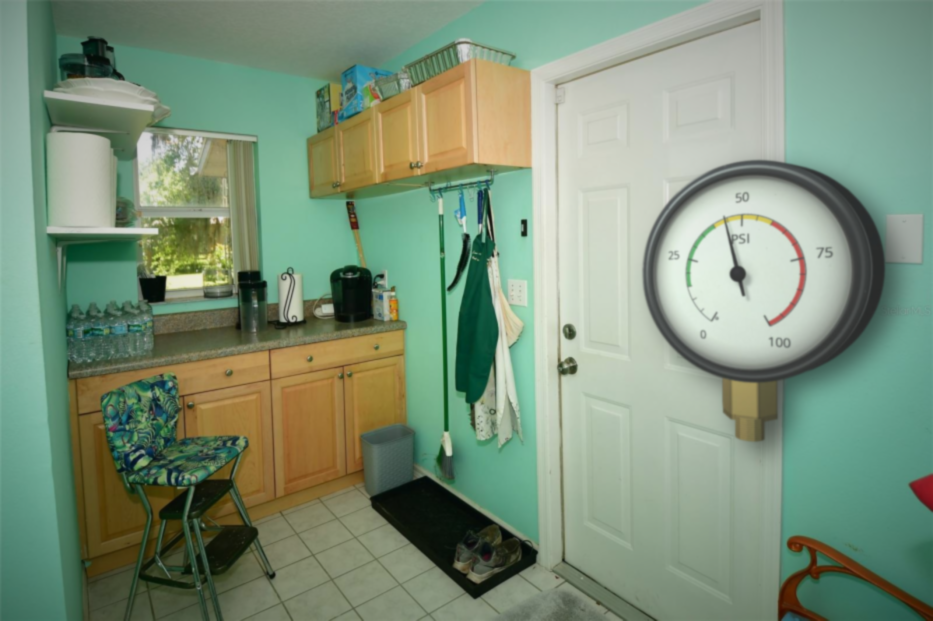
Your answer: **45** psi
